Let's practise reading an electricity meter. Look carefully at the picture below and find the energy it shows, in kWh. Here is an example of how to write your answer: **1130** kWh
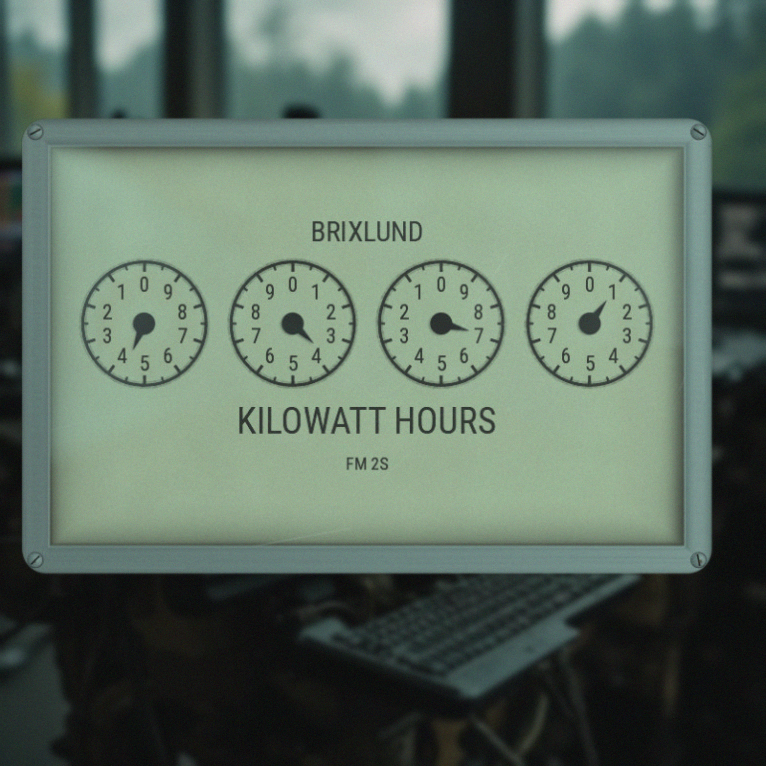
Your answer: **4371** kWh
